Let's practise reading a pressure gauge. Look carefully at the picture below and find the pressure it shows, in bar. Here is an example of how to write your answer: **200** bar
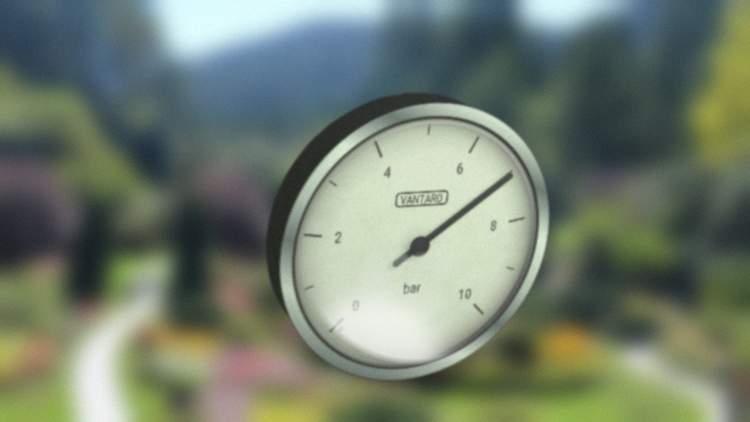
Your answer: **7** bar
